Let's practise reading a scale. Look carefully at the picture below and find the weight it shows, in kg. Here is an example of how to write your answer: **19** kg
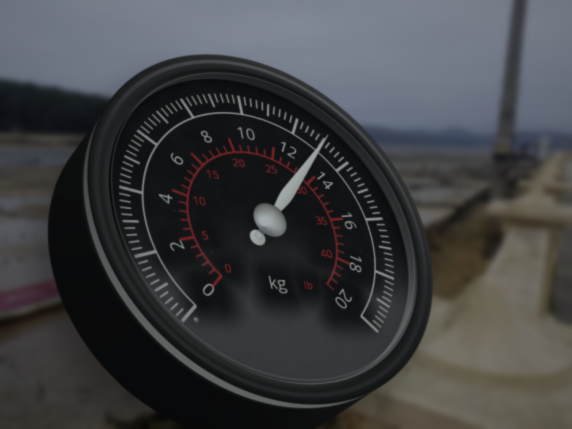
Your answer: **13** kg
